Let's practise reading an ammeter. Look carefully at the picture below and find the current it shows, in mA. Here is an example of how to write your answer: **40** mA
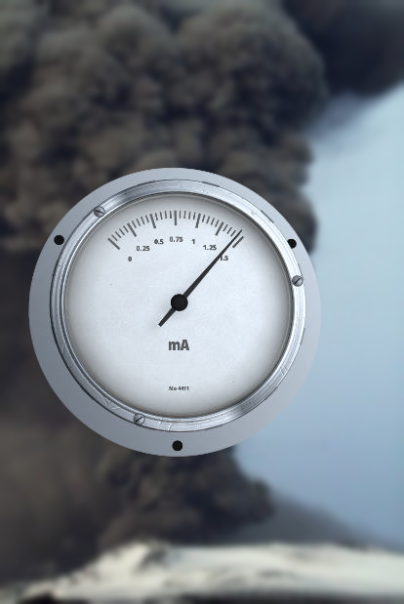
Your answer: **1.45** mA
